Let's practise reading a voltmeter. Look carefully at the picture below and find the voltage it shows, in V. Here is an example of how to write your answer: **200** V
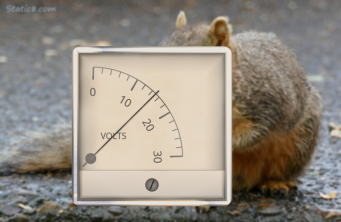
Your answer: **15** V
